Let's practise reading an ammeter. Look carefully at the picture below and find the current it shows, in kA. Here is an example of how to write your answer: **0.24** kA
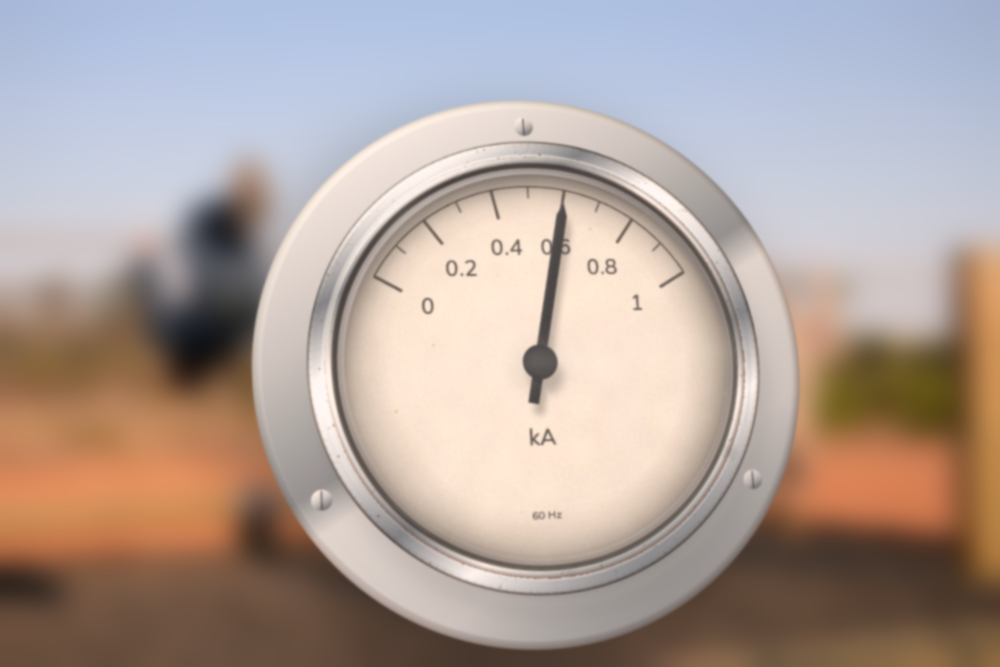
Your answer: **0.6** kA
